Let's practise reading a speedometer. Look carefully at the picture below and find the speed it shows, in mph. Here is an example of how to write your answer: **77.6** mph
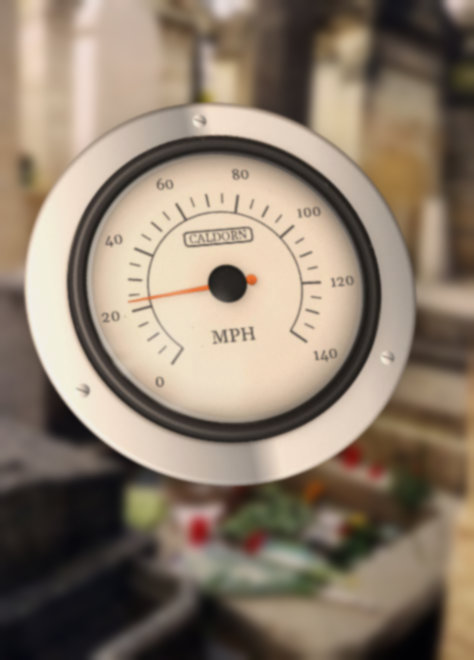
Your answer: **22.5** mph
